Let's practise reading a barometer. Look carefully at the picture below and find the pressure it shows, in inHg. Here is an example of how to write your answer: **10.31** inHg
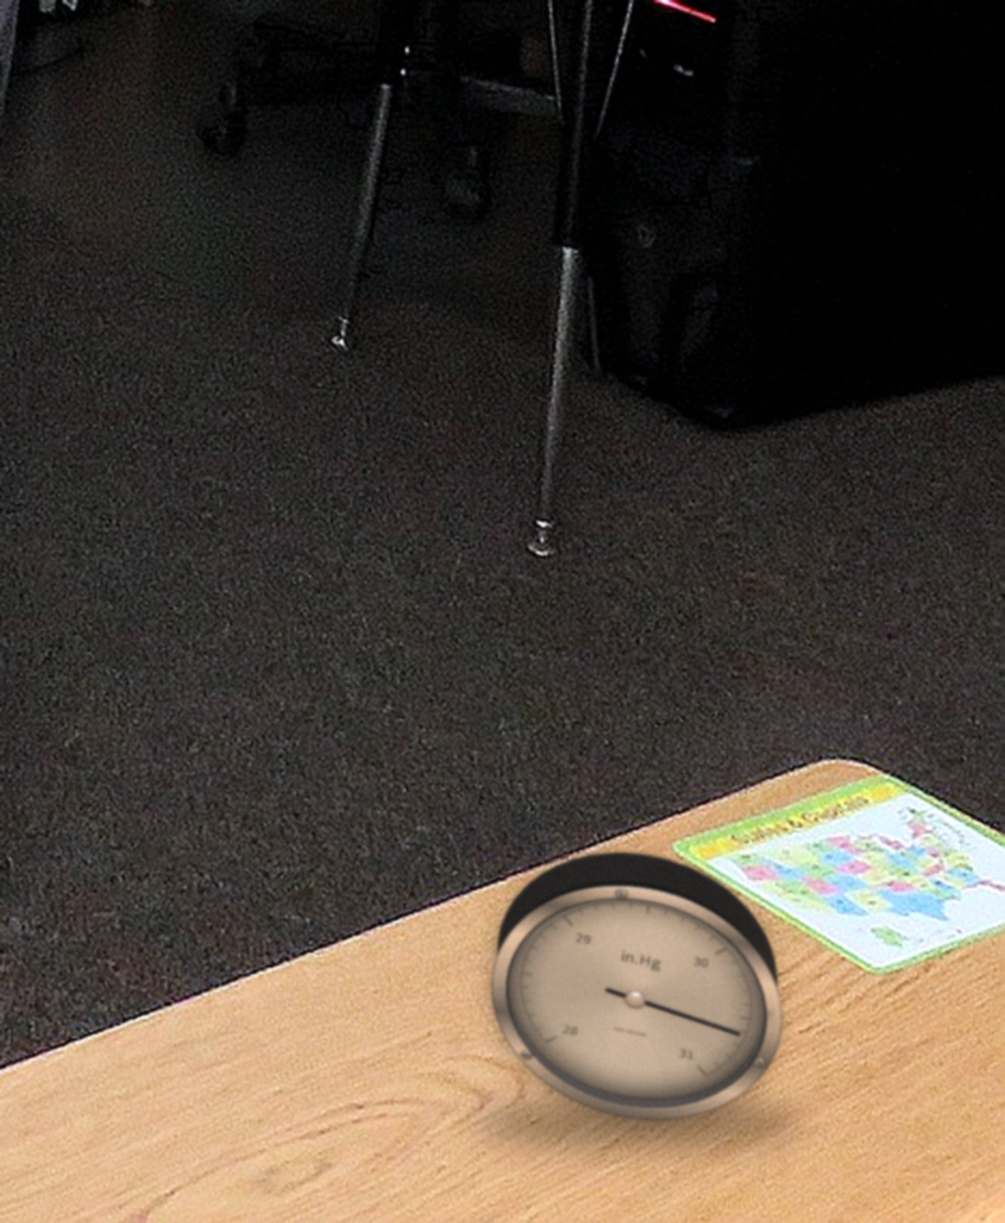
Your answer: **30.6** inHg
